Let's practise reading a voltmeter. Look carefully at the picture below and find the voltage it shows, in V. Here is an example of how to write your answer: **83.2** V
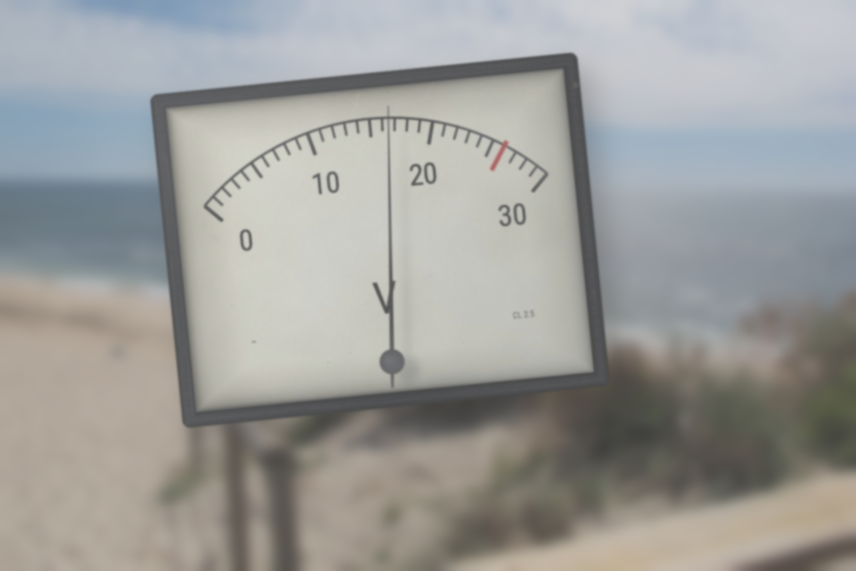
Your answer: **16.5** V
